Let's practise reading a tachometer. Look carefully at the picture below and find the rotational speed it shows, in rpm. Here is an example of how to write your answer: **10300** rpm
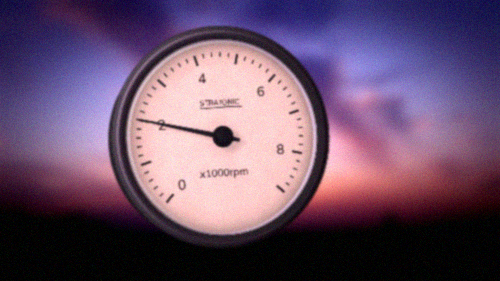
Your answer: **2000** rpm
